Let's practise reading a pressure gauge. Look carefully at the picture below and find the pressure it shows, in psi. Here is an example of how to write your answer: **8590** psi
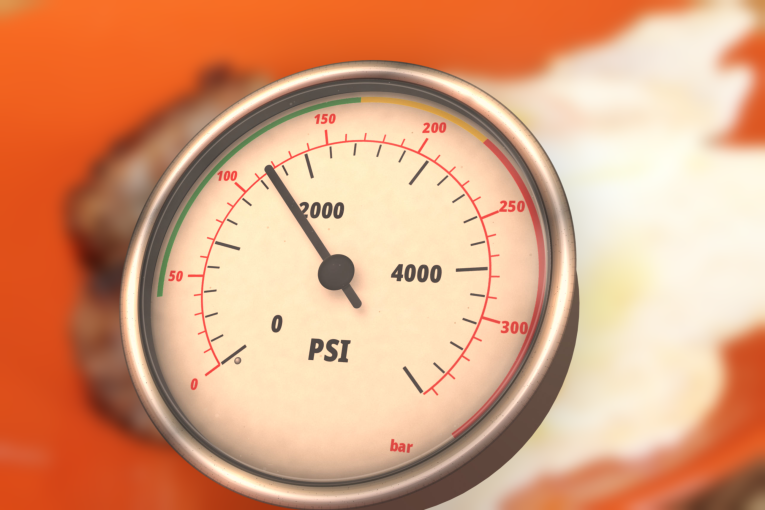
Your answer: **1700** psi
